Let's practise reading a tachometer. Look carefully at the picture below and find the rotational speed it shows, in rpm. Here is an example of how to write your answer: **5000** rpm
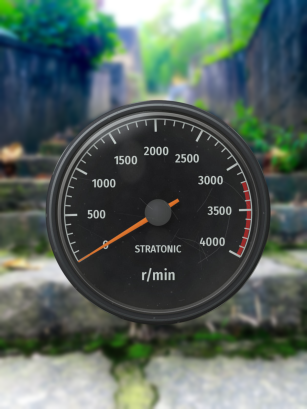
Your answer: **0** rpm
